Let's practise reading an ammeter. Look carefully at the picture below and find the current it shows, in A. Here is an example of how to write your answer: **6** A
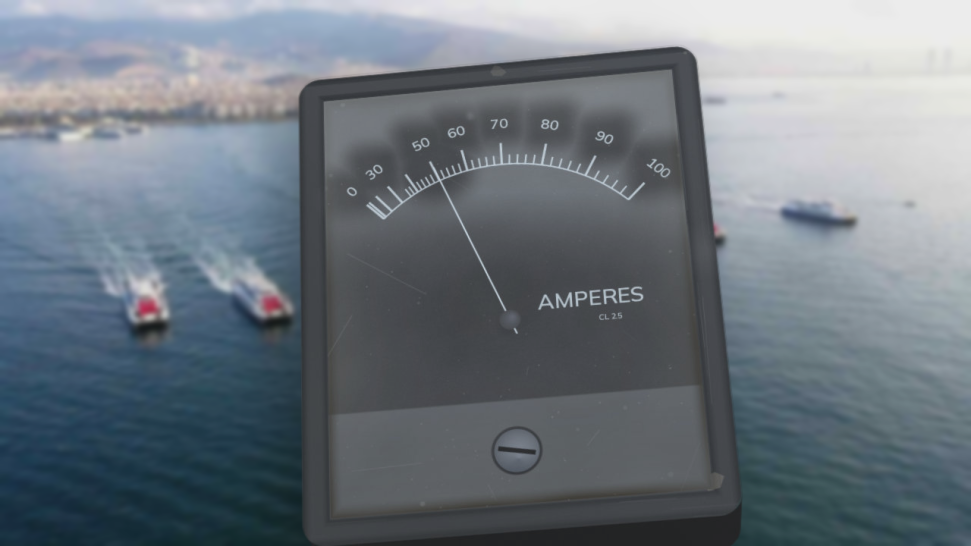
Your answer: **50** A
